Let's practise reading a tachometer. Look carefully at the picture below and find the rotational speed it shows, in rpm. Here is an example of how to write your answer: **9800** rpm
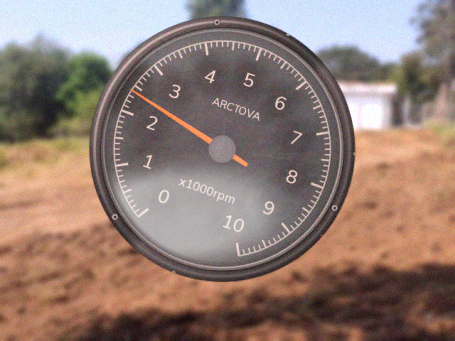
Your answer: **2400** rpm
